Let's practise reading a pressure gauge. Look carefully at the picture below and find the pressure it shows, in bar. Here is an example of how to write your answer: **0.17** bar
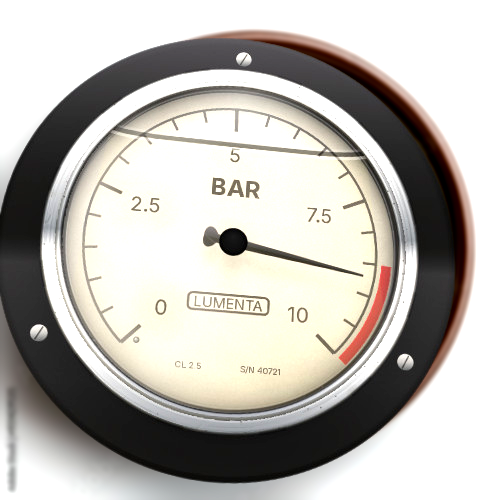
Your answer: **8.75** bar
